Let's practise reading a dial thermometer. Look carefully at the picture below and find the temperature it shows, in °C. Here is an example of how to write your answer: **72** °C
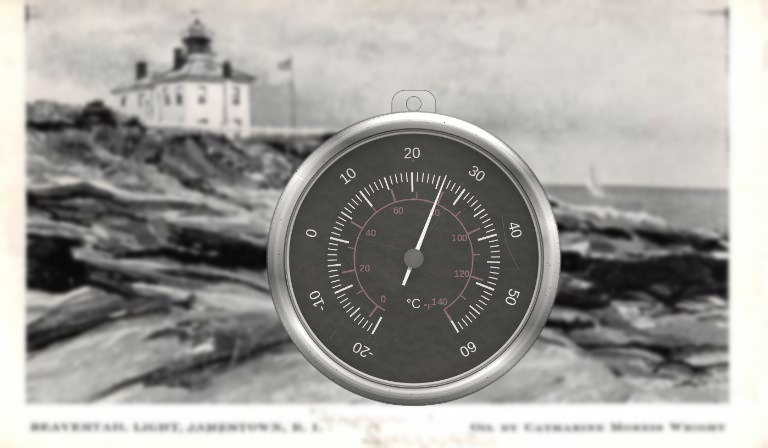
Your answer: **26** °C
